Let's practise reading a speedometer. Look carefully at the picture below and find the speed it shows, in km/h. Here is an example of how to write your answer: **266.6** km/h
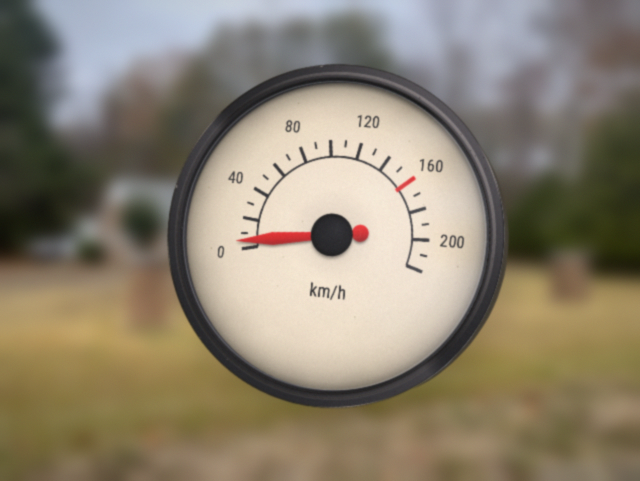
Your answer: **5** km/h
